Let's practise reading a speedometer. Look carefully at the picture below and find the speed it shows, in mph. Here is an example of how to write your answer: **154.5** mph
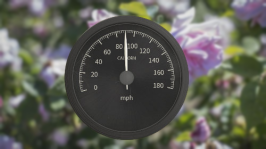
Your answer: **90** mph
